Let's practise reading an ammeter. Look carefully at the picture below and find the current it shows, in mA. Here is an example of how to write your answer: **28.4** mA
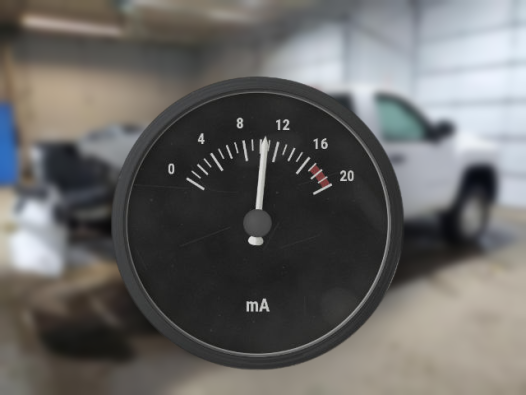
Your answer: **10.5** mA
